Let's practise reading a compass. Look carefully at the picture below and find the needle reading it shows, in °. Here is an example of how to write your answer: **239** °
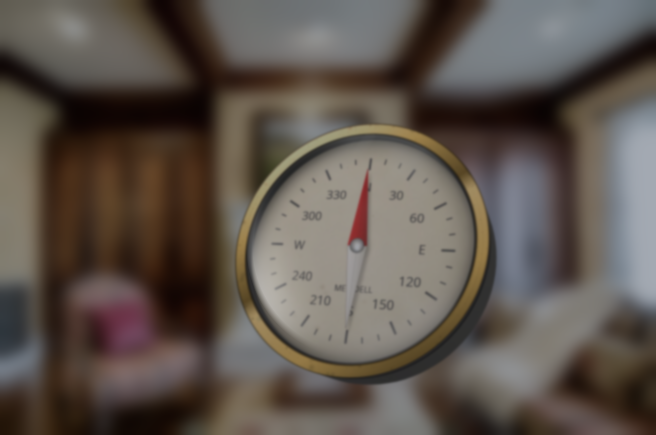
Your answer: **0** °
